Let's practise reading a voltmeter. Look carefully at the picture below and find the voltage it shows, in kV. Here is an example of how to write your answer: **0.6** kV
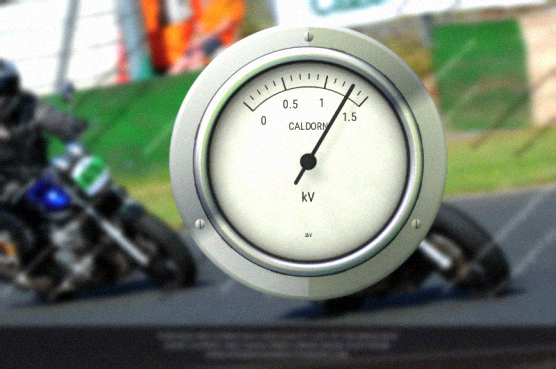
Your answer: **1.3** kV
